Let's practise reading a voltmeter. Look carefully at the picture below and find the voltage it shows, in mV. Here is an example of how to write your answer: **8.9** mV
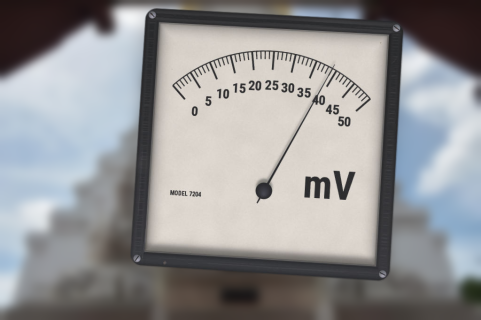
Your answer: **39** mV
